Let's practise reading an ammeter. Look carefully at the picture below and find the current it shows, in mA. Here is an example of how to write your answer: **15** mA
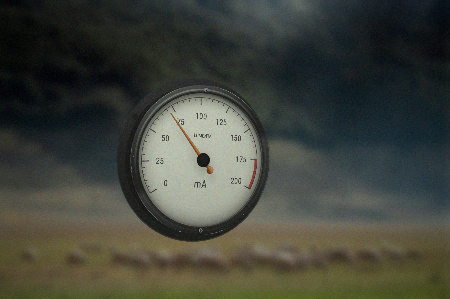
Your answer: **70** mA
